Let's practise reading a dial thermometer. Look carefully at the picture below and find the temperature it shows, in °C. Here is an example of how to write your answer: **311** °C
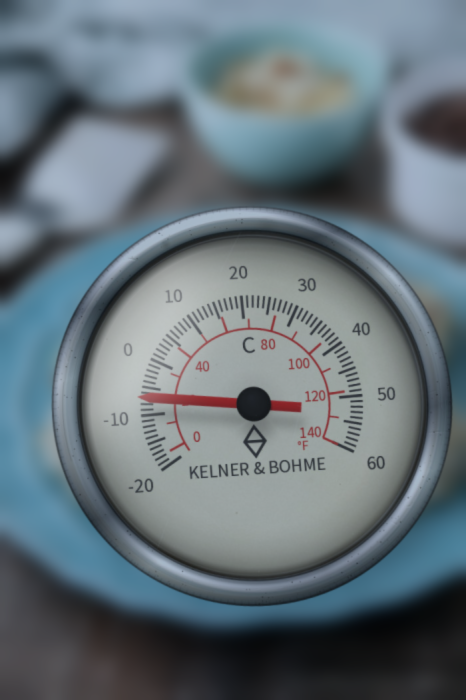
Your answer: **-7** °C
